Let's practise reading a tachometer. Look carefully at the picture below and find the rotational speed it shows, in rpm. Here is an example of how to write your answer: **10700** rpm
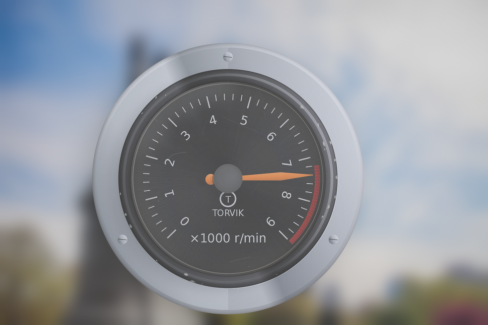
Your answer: **7400** rpm
